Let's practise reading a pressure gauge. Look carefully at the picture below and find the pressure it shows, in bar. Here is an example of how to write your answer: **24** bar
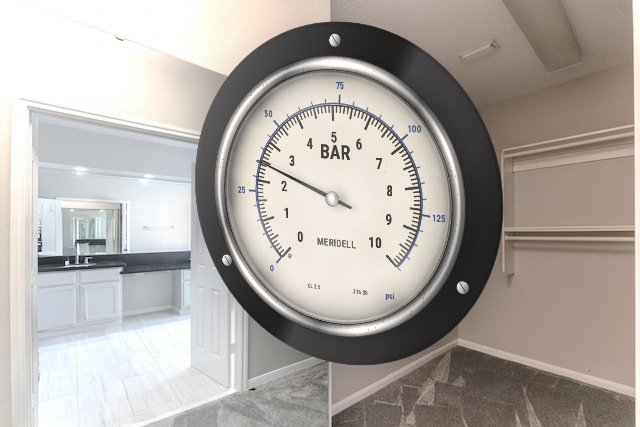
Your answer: **2.5** bar
